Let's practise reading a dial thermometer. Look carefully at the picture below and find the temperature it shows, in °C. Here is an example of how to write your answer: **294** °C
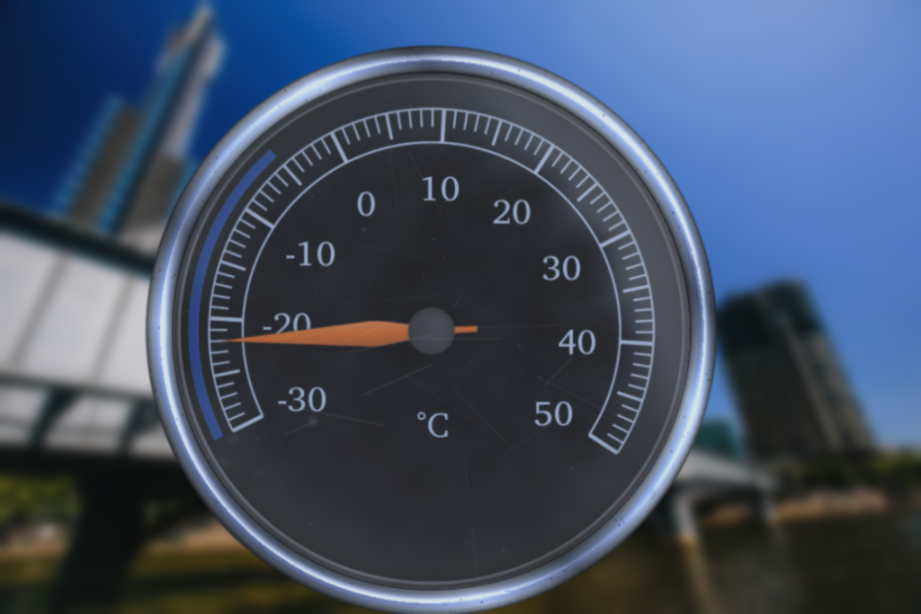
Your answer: **-22** °C
